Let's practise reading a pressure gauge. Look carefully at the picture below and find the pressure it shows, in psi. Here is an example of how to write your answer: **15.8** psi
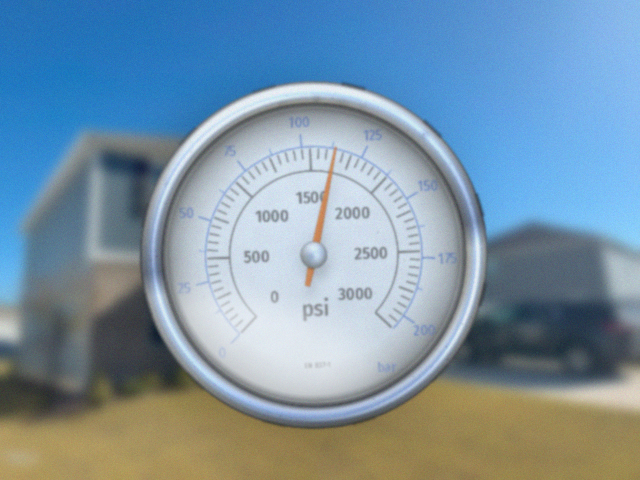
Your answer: **1650** psi
